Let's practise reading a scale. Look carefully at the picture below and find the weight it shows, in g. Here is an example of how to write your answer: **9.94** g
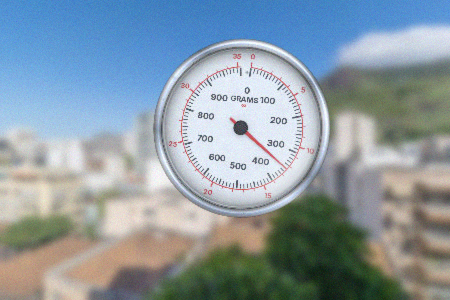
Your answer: **350** g
